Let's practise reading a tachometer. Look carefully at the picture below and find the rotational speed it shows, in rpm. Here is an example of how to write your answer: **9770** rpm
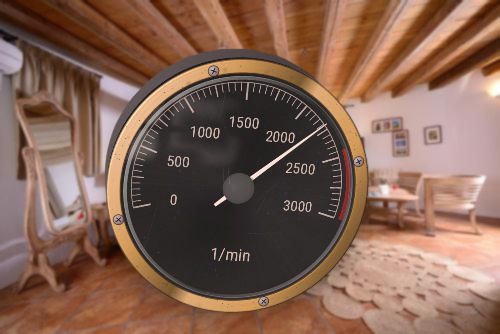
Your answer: **2200** rpm
